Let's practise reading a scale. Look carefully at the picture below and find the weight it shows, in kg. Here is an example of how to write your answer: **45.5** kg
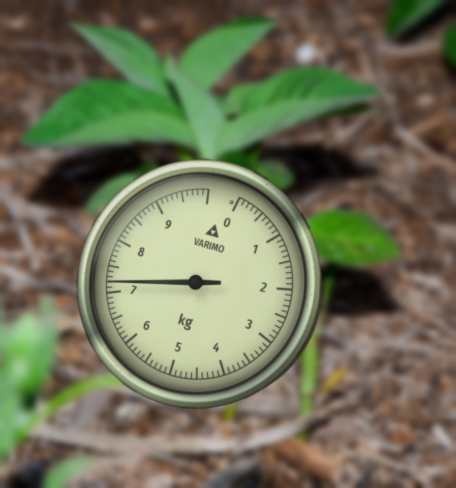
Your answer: **7.2** kg
